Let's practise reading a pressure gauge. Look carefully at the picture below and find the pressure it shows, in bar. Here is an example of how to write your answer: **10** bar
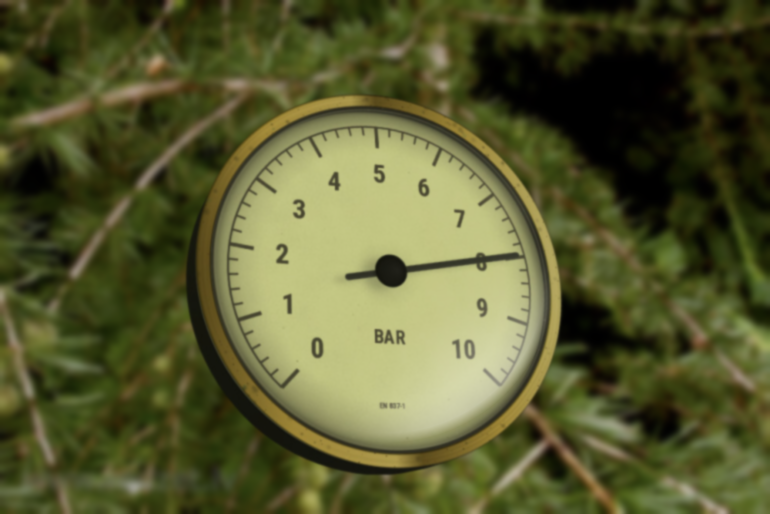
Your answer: **8** bar
